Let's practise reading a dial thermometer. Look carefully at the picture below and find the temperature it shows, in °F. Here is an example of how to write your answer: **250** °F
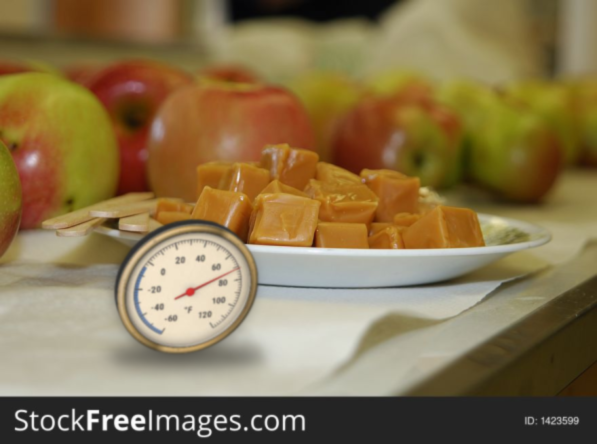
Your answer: **70** °F
